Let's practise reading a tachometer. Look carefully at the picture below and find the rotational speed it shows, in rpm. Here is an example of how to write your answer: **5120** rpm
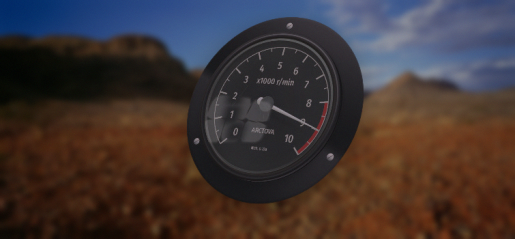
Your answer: **9000** rpm
